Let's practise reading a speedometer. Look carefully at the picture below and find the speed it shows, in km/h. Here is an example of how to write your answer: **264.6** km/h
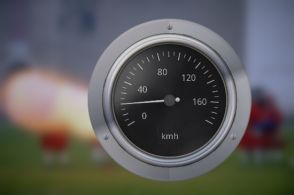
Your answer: **20** km/h
